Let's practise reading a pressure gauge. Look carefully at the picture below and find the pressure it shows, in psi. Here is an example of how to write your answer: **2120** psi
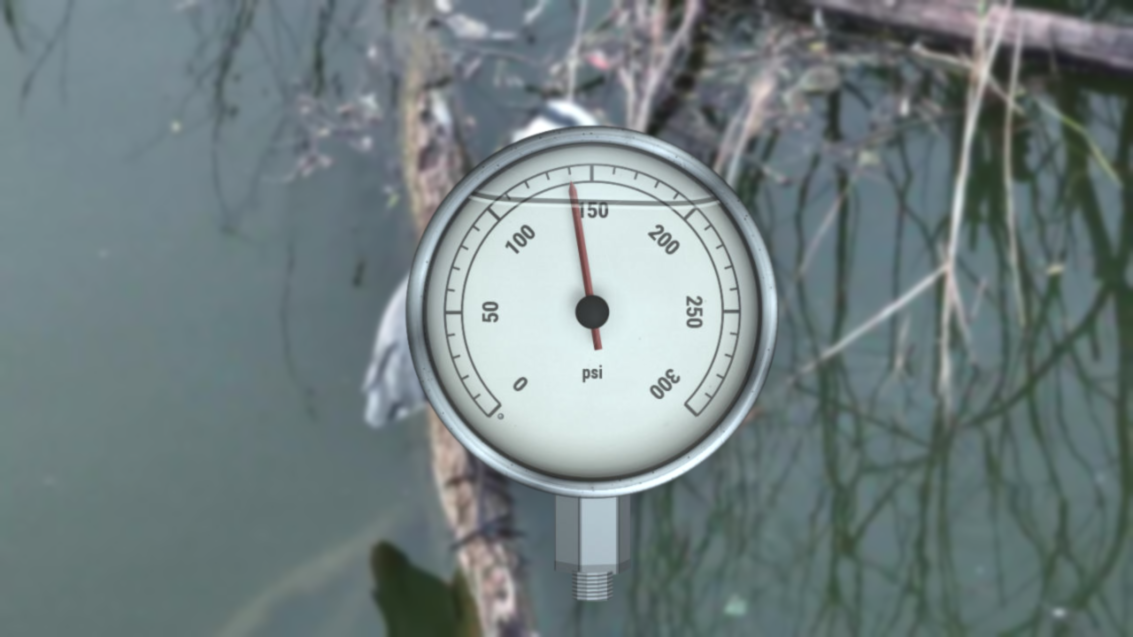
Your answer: **140** psi
